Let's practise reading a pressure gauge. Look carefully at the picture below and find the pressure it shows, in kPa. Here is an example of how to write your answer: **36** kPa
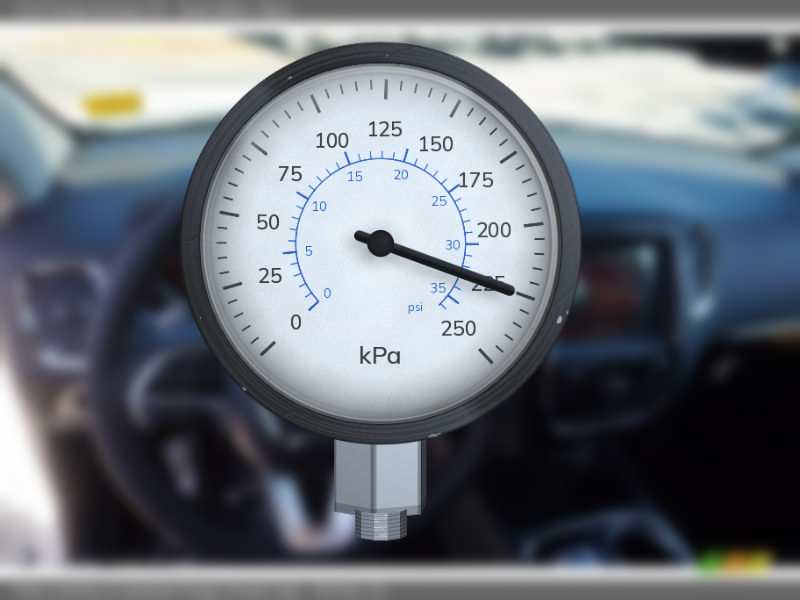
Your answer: **225** kPa
